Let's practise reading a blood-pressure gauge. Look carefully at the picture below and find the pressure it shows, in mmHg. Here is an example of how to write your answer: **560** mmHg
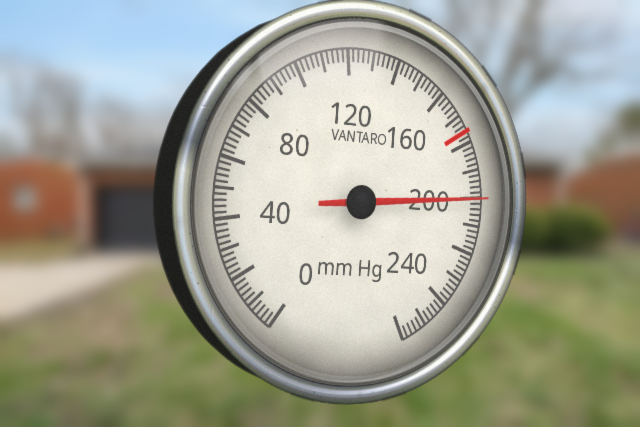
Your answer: **200** mmHg
